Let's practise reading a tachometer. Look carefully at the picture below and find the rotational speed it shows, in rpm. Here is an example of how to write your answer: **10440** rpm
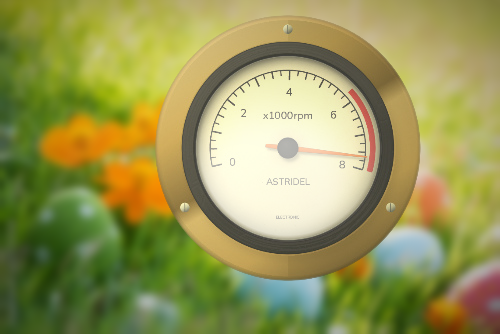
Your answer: **7625** rpm
